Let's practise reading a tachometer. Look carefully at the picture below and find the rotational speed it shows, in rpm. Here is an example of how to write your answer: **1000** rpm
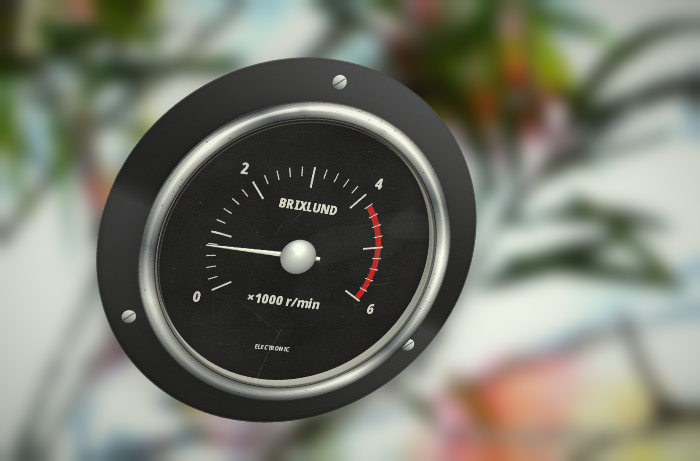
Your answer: **800** rpm
